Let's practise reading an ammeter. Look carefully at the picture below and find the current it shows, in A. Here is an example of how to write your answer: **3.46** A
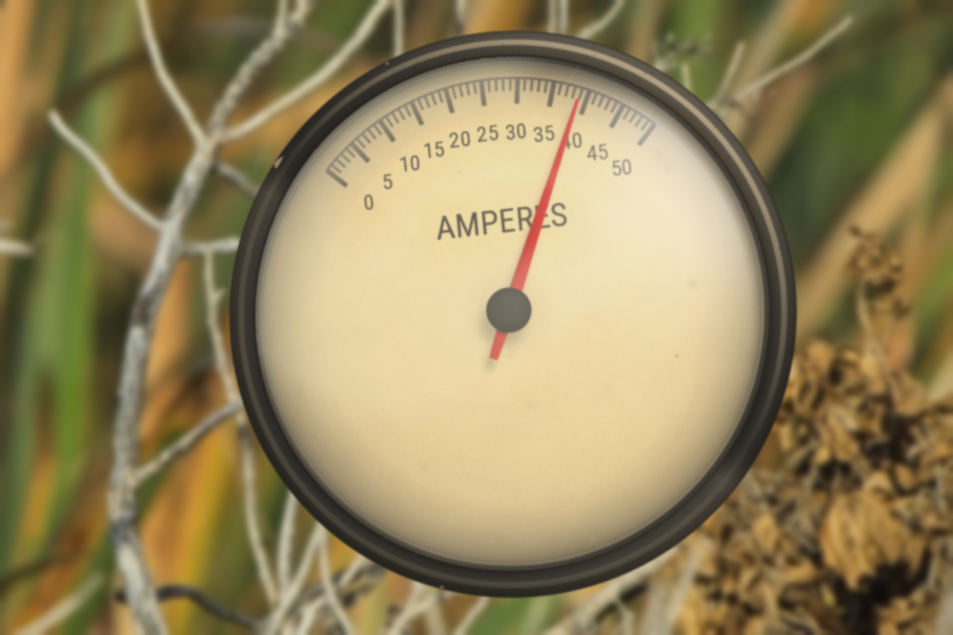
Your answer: **39** A
